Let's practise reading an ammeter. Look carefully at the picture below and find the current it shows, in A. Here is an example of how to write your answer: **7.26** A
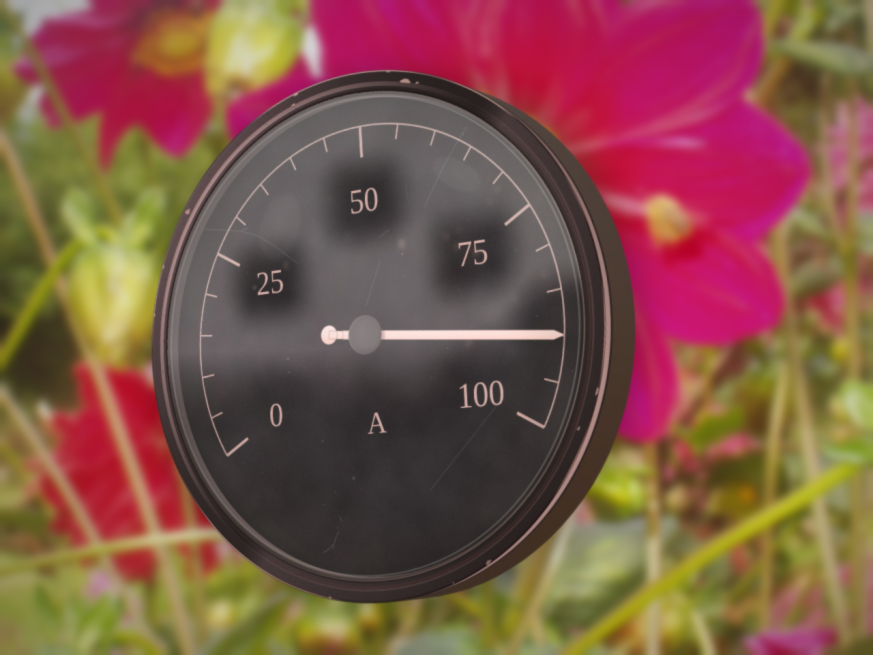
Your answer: **90** A
